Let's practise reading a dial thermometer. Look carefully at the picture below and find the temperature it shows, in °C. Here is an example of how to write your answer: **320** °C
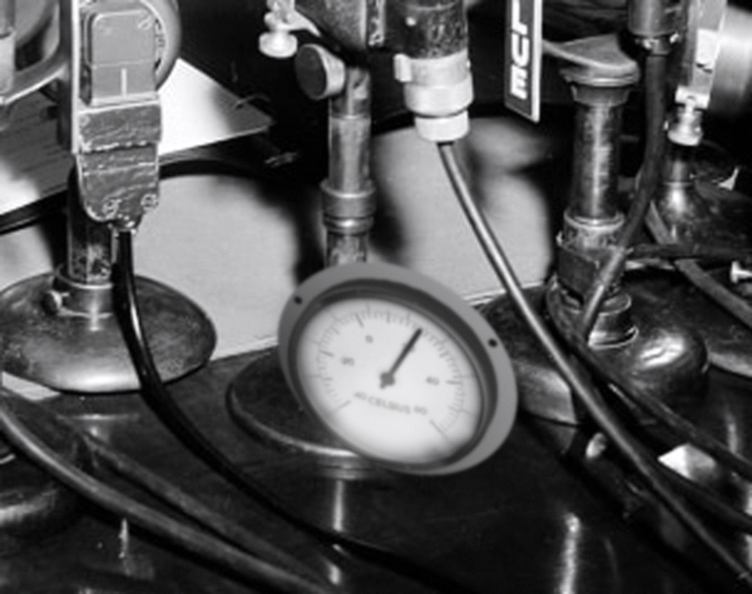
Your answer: **20** °C
